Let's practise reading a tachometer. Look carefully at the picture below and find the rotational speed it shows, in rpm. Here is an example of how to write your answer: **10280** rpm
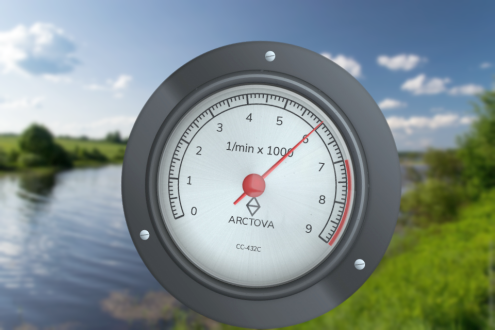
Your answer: **6000** rpm
